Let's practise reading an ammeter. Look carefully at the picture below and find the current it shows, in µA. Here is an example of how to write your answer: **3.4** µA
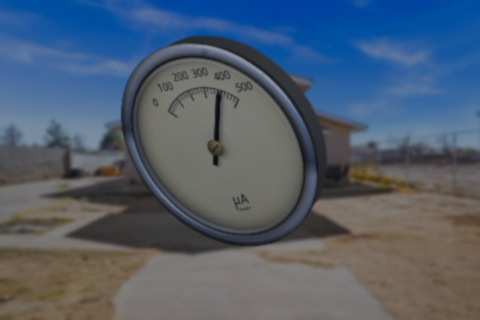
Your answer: **400** µA
